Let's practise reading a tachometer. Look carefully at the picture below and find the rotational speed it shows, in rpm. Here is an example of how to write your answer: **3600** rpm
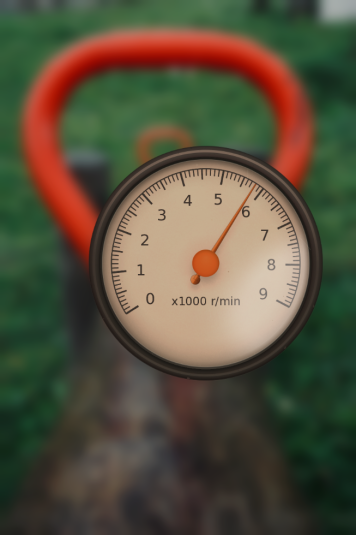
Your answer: **5800** rpm
